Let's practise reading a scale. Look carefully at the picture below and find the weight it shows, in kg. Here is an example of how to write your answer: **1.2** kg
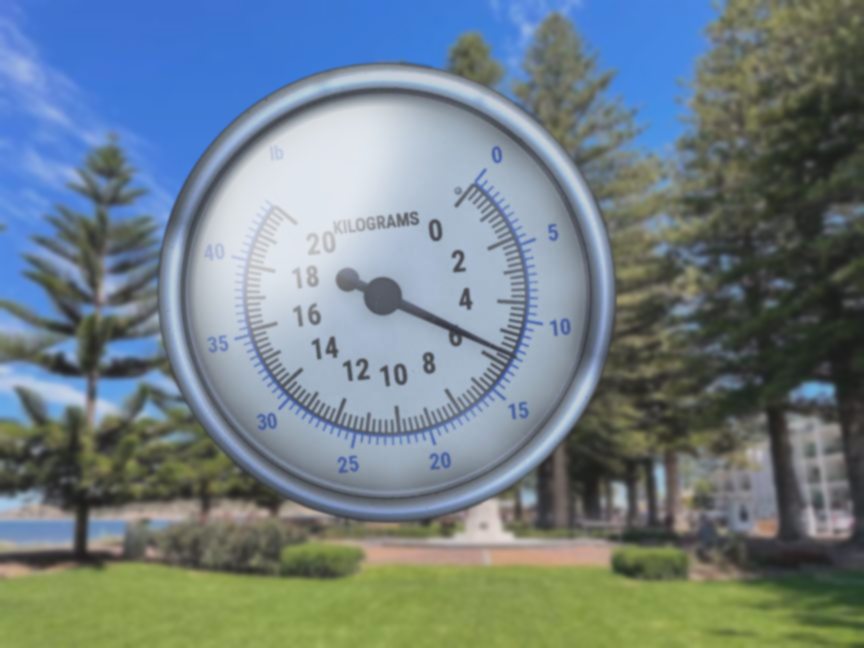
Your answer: **5.6** kg
